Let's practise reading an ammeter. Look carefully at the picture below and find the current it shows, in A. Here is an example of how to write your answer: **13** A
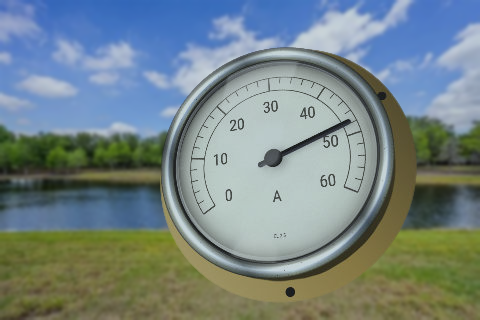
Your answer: **48** A
